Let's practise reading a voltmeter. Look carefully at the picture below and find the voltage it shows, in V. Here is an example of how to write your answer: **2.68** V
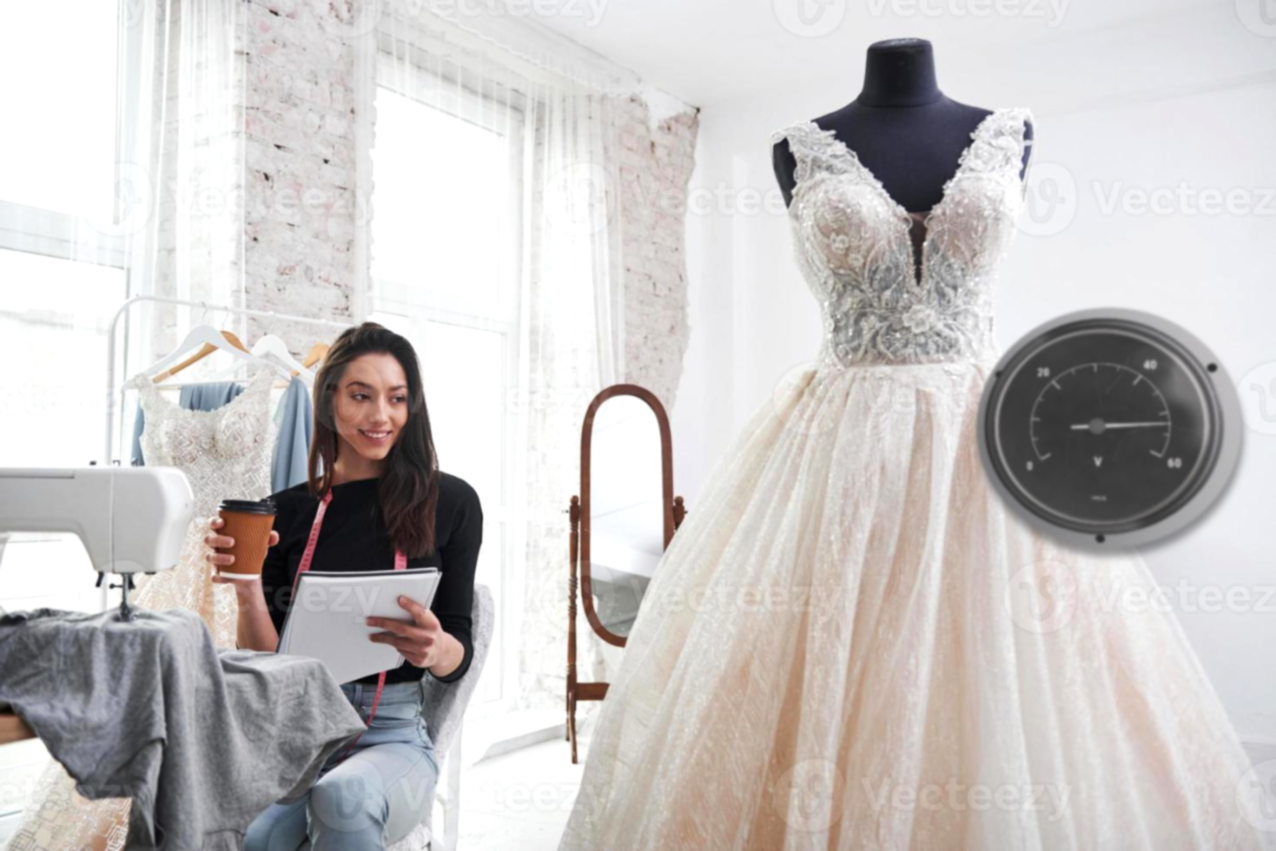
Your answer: **52.5** V
